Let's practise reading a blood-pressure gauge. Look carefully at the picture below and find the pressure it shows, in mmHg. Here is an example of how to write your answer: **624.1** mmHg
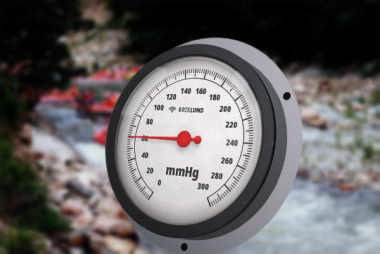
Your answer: **60** mmHg
